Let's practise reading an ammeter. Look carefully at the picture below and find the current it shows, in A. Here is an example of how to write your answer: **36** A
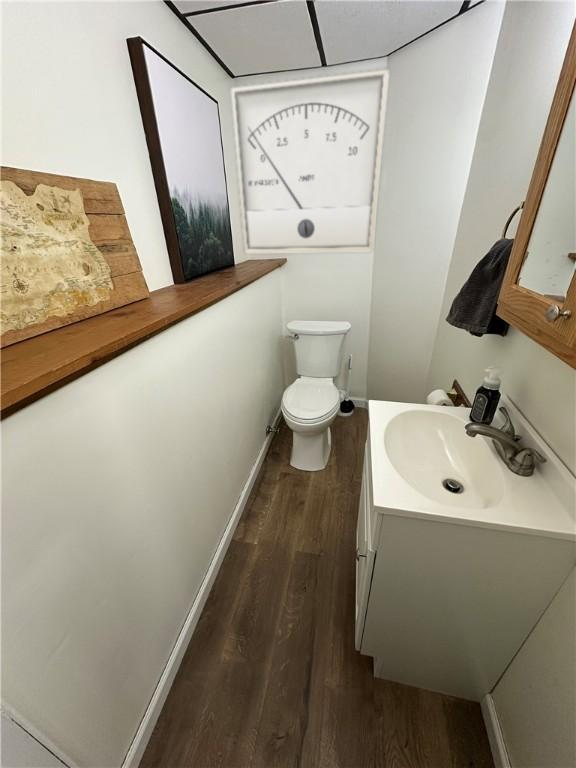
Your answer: **0.5** A
